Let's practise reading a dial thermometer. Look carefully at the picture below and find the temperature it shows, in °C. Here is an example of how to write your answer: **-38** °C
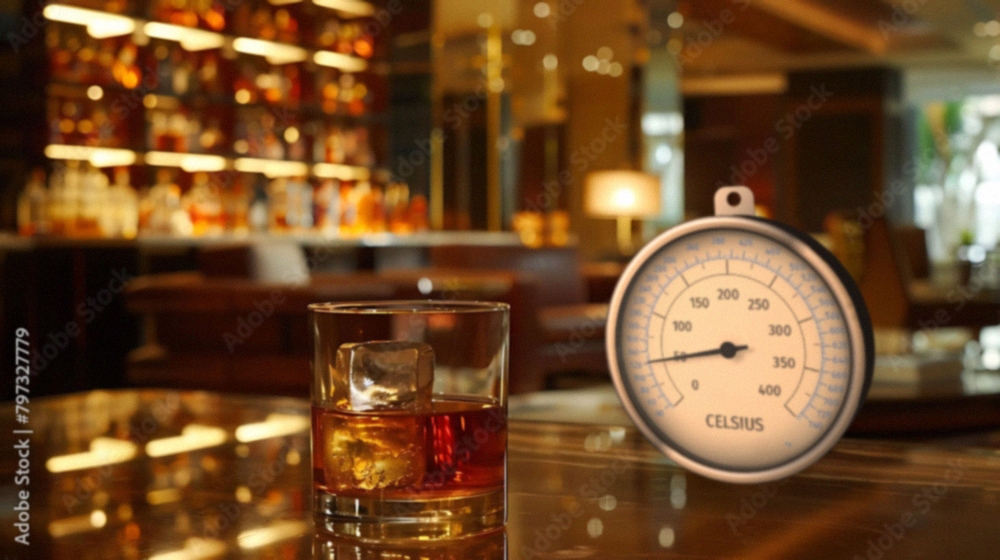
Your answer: **50** °C
